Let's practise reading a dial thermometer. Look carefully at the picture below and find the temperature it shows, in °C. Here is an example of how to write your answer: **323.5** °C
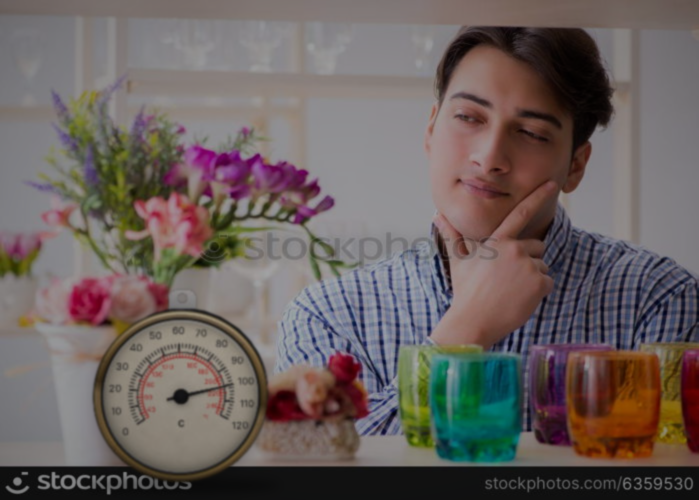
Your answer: **100** °C
